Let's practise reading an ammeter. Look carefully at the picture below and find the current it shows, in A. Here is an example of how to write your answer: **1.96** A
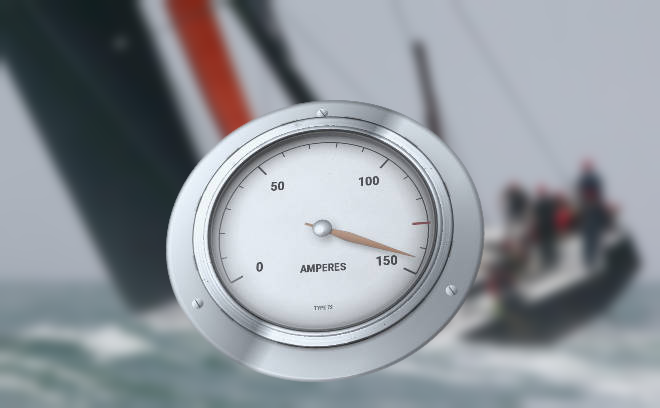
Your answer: **145** A
